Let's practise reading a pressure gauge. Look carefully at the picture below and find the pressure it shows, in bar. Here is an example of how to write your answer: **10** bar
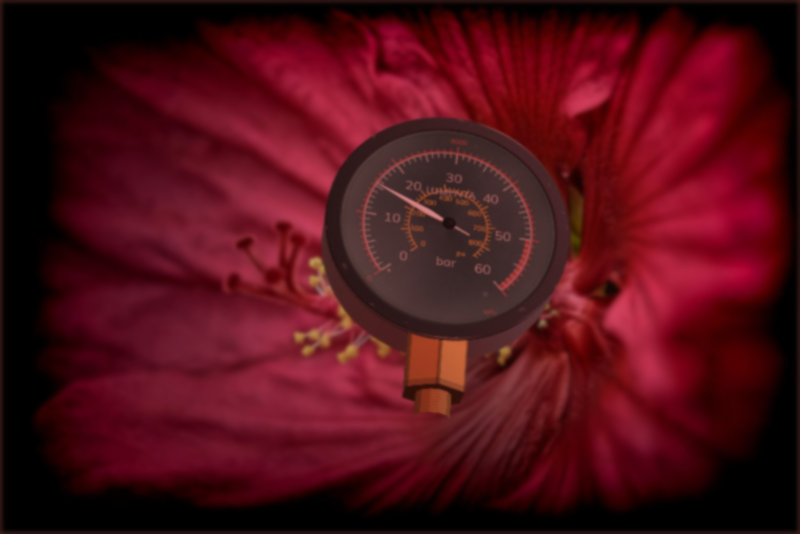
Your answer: **15** bar
